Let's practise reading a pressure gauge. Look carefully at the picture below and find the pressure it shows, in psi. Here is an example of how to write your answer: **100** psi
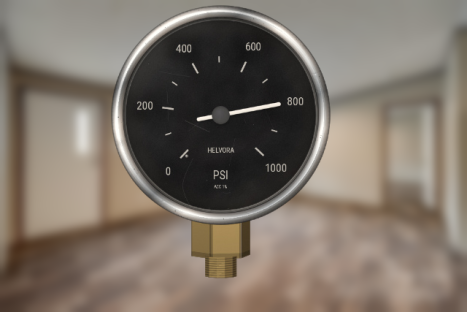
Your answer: **800** psi
